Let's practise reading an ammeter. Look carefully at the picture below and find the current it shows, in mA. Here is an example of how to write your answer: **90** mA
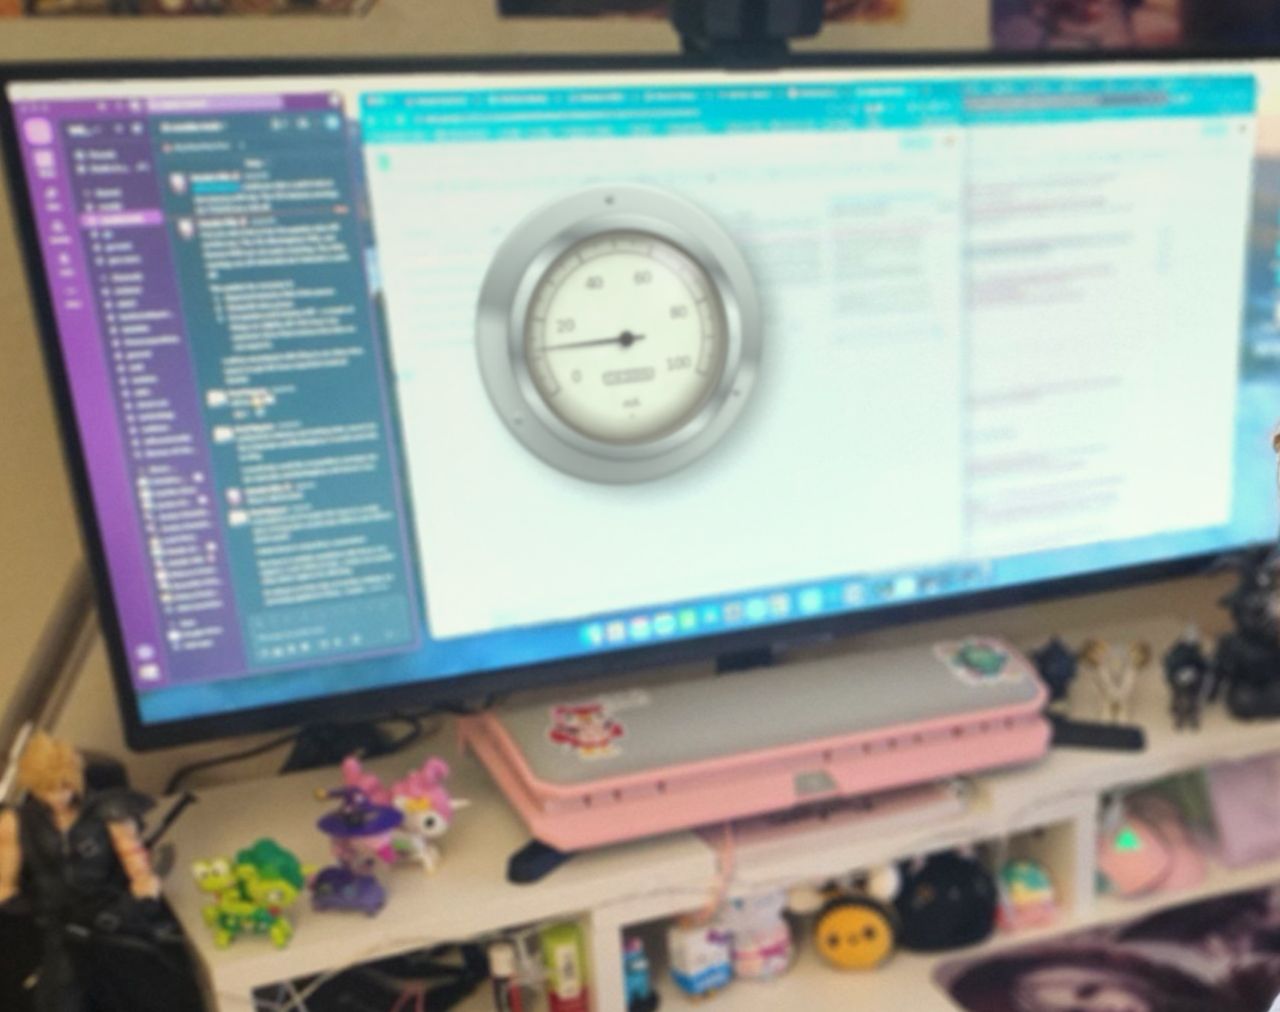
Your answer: **12.5** mA
